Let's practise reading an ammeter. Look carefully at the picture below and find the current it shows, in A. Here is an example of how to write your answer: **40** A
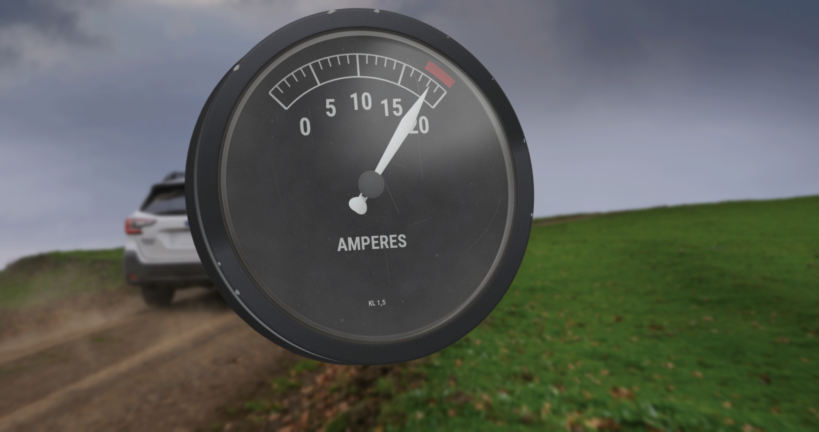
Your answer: **18** A
